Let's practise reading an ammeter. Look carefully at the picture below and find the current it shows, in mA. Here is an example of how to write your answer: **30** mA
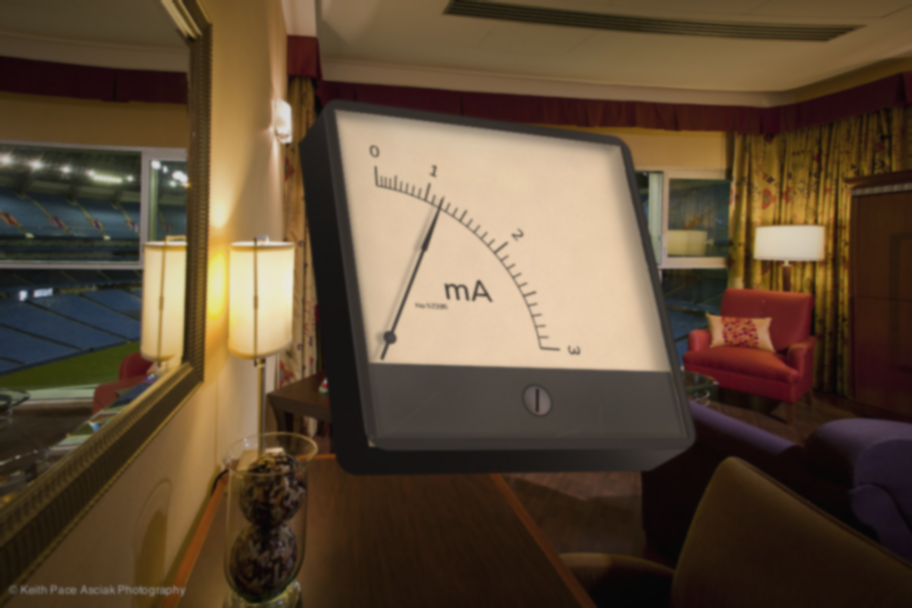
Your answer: **1.2** mA
